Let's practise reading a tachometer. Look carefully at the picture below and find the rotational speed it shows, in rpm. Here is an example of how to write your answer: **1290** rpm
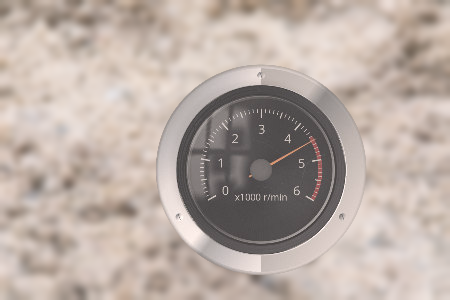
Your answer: **4500** rpm
